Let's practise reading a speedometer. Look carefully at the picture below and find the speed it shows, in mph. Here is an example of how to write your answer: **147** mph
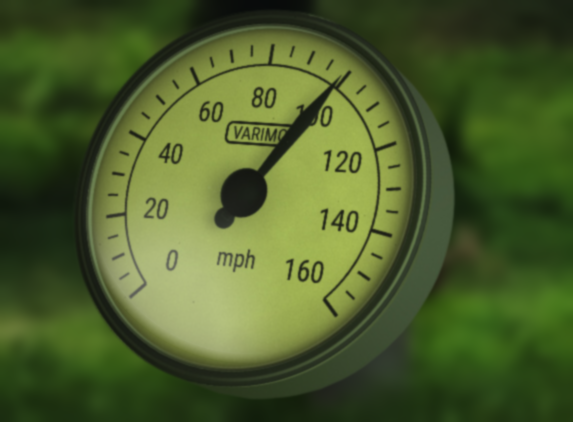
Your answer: **100** mph
